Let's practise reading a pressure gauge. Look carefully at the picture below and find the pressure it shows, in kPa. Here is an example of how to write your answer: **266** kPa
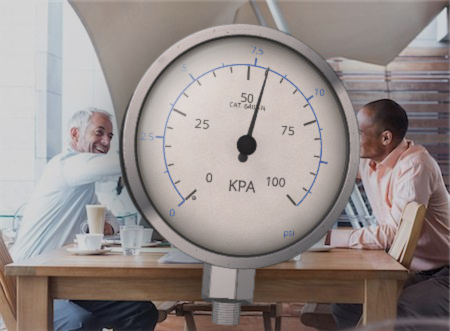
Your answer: **55** kPa
